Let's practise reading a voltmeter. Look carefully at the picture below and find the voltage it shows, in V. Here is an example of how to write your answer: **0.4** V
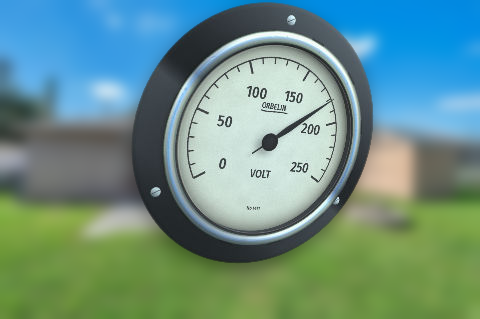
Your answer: **180** V
